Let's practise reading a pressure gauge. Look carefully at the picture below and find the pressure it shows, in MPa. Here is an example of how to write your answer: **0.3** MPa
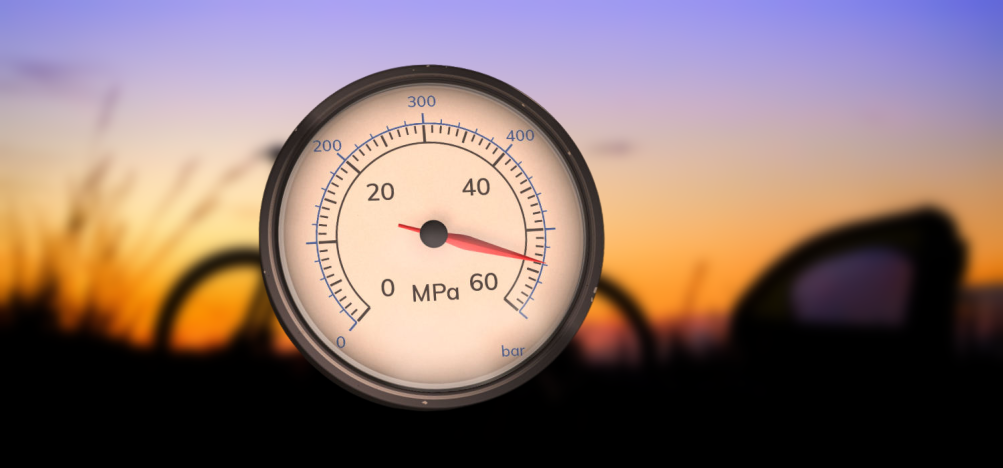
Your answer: **54** MPa
